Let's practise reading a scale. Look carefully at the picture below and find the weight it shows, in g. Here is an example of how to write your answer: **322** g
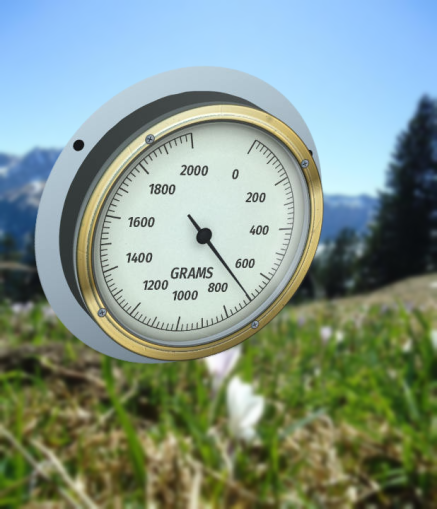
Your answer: **700** g
